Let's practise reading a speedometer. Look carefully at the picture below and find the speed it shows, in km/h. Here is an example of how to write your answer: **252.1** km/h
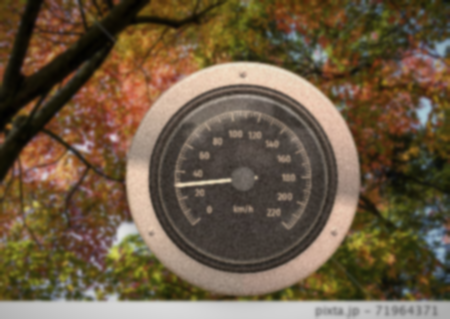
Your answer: **30** km/h
